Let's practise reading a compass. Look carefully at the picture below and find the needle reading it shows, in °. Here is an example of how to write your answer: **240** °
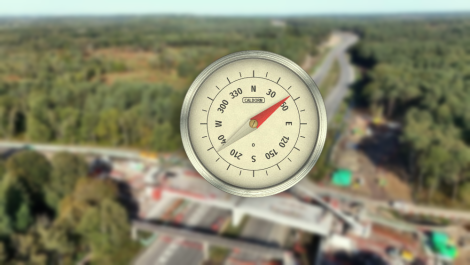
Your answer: **52.5** °
